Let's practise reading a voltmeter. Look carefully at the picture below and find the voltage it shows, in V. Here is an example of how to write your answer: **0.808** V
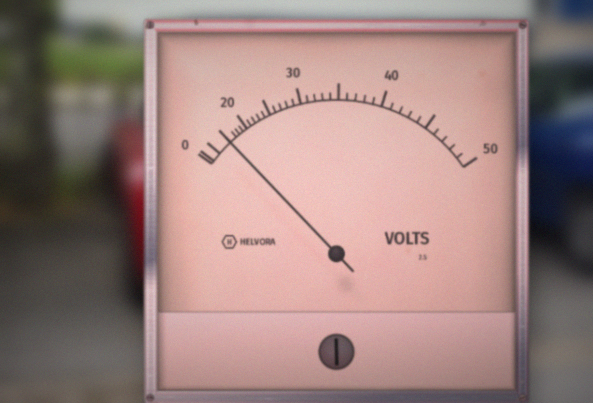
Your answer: **15** V
